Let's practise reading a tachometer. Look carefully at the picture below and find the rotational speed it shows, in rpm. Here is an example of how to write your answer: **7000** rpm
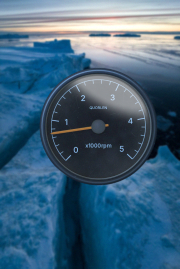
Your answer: **700** rpm
